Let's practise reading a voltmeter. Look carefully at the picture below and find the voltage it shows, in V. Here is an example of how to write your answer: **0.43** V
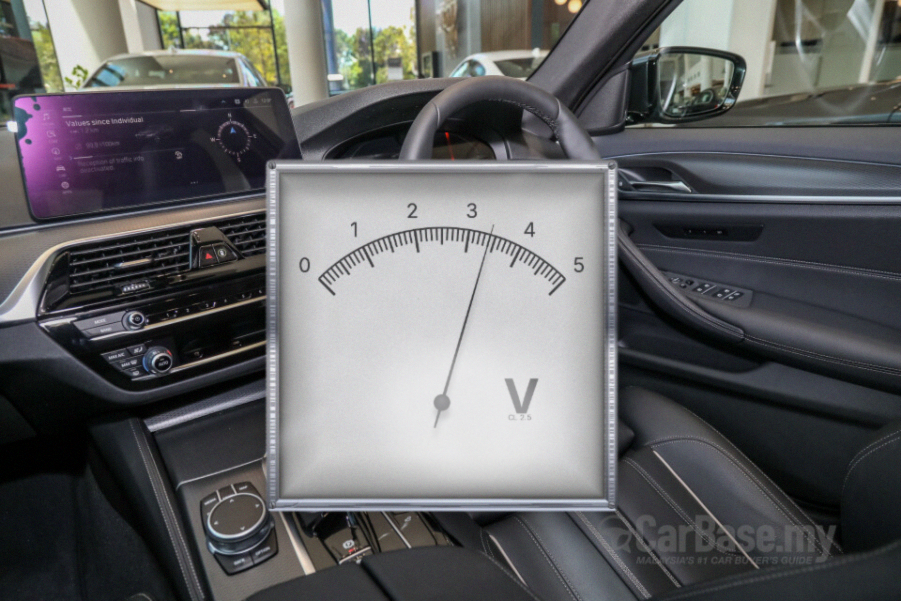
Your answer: **3.4** V
